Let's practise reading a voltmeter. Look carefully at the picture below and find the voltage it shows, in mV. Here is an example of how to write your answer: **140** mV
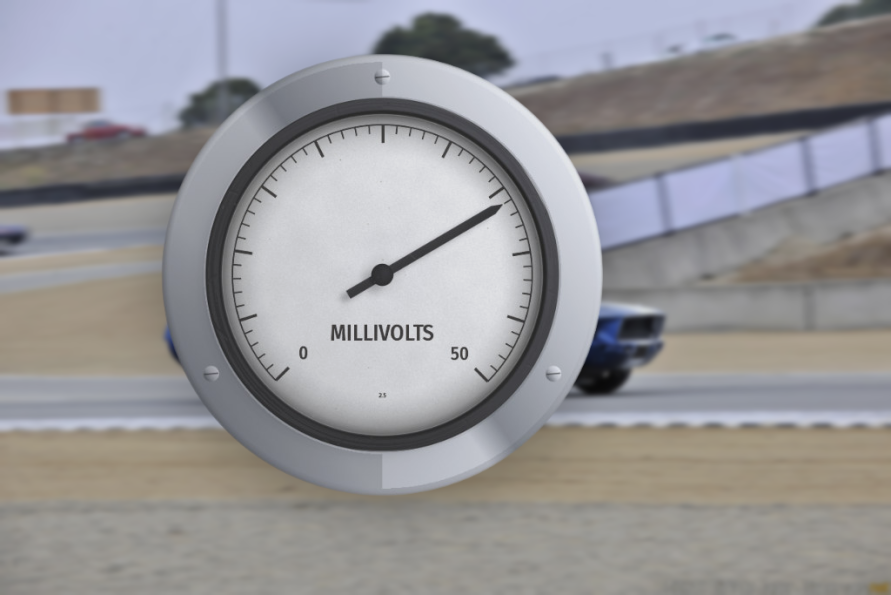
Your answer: **36** mV
